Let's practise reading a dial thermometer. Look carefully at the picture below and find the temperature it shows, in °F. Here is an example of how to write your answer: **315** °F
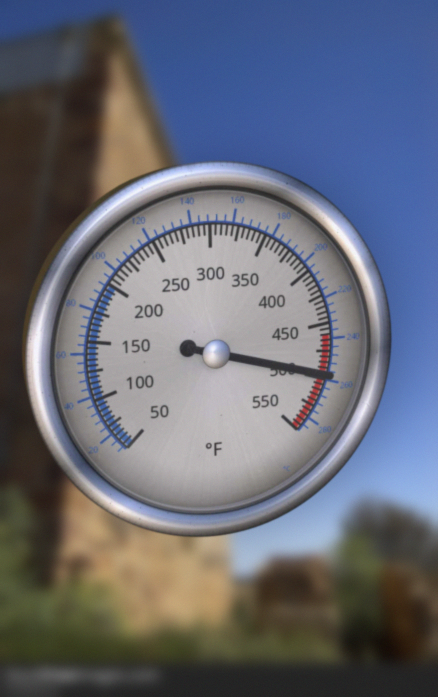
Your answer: **495** °F
